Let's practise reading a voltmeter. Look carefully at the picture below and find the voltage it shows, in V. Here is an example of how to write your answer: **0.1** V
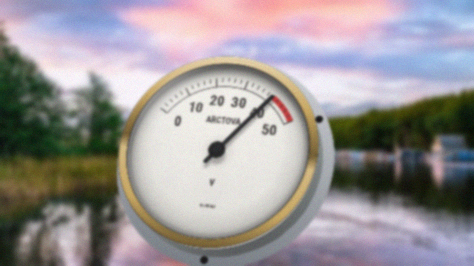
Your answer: **40** V
